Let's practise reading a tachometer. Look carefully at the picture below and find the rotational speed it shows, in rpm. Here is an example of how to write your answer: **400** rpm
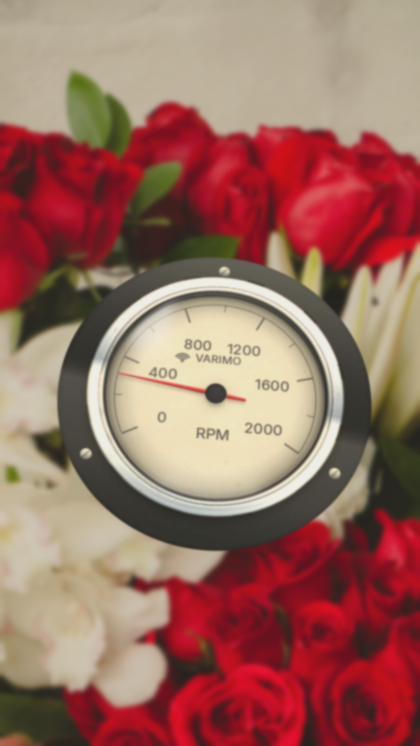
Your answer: **300** rpm
